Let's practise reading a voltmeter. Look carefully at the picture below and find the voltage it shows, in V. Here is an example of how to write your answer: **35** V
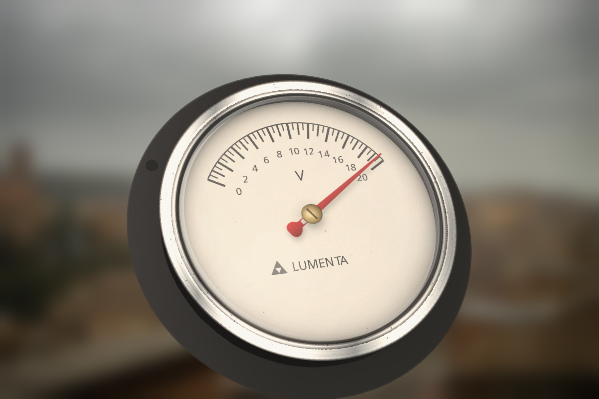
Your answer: **19.5** V
